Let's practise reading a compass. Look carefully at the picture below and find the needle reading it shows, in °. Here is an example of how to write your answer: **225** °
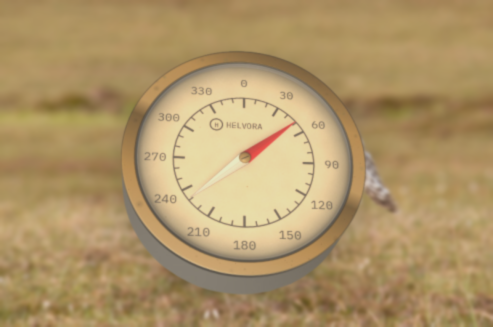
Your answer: **50** °
